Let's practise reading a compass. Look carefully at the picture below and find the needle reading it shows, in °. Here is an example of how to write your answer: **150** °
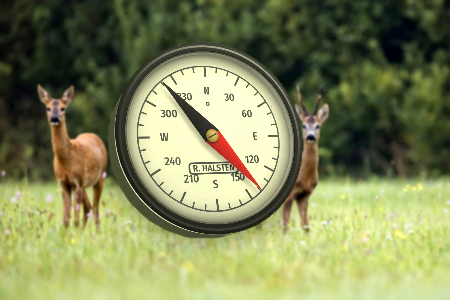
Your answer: **140** °
